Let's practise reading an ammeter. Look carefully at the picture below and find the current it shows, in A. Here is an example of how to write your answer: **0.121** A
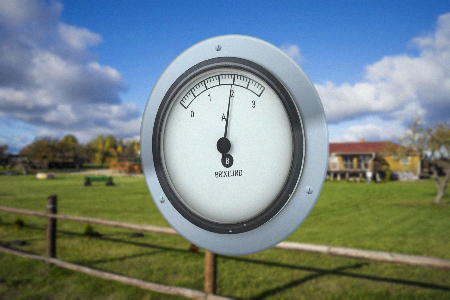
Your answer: **2** A
